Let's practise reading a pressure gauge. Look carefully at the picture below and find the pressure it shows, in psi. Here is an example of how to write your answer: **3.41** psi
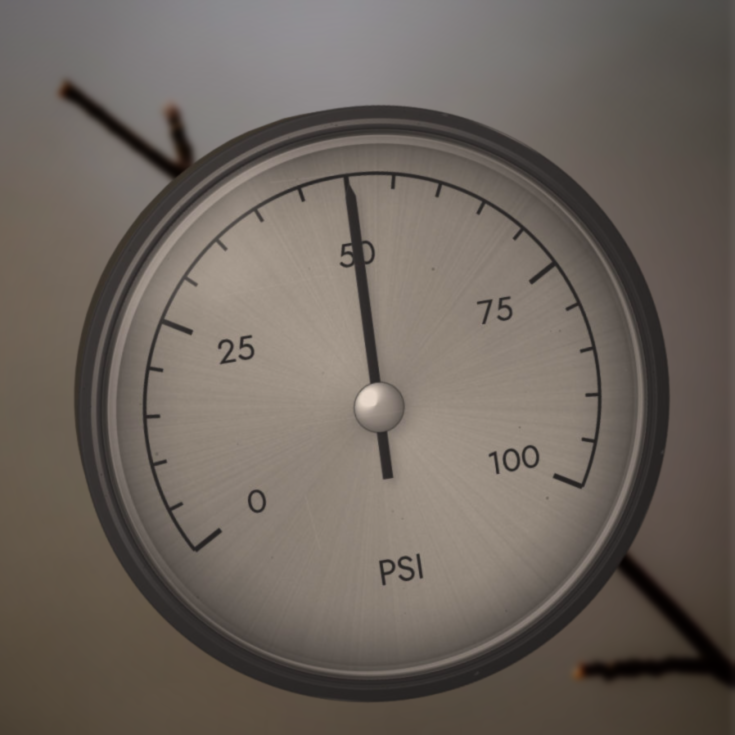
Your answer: **50** psi
